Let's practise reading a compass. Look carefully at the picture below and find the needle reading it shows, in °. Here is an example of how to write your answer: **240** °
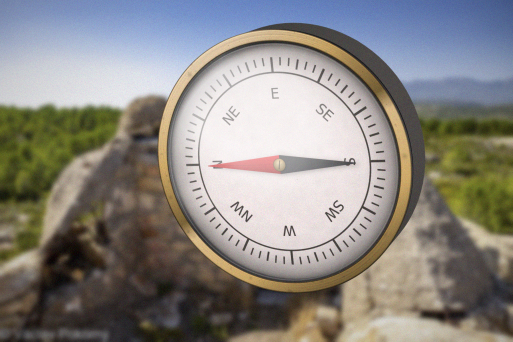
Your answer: **0** °
